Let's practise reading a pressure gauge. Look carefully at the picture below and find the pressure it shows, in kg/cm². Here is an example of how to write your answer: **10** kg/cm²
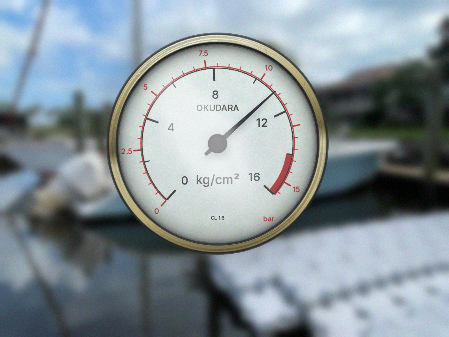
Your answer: **11** kg/cm²
